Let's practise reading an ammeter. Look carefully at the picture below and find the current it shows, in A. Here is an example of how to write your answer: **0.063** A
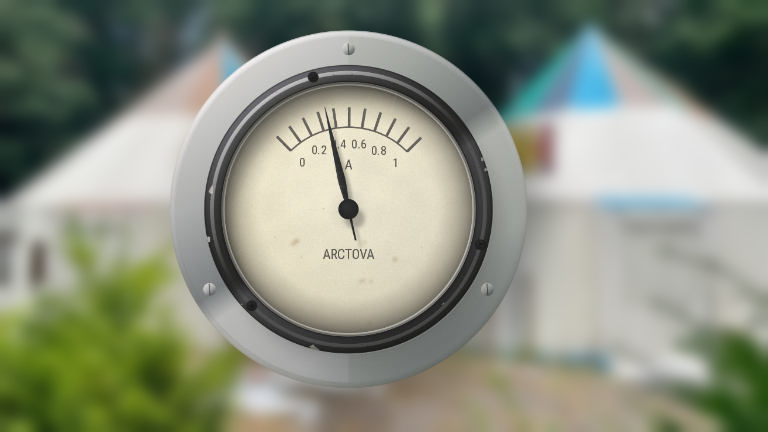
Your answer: **0.35** A
